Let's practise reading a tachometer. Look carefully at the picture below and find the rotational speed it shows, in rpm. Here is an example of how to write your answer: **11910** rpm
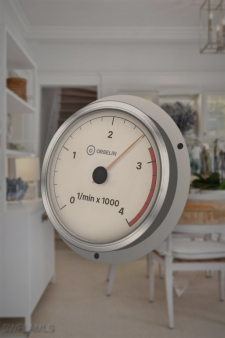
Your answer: **2600** rpm
